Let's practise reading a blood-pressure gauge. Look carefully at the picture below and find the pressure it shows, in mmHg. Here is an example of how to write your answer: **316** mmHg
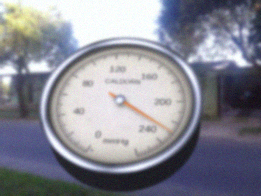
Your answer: **230** mmHg
